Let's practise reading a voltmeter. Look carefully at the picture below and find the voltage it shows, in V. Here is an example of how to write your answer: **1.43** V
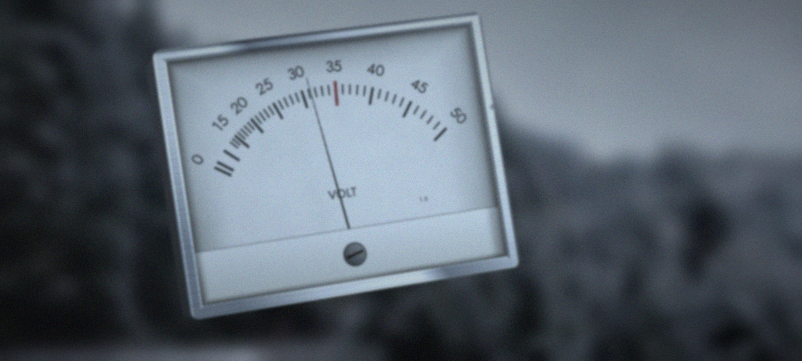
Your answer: **31** V
